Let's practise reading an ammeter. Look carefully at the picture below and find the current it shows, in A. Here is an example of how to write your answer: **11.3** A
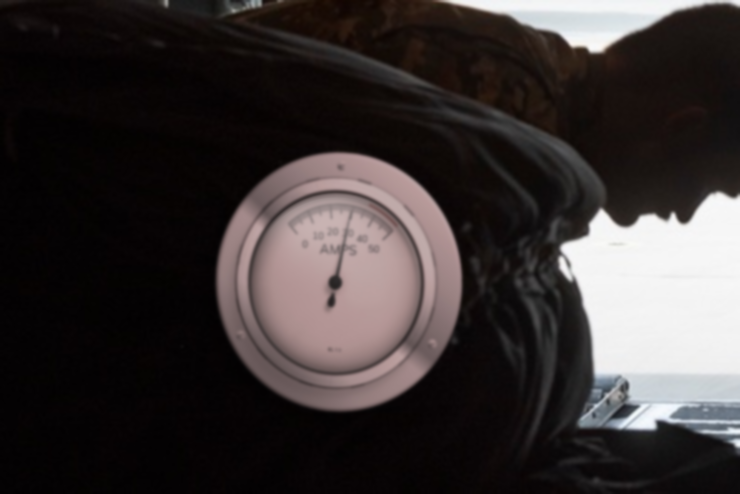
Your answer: **30** A
